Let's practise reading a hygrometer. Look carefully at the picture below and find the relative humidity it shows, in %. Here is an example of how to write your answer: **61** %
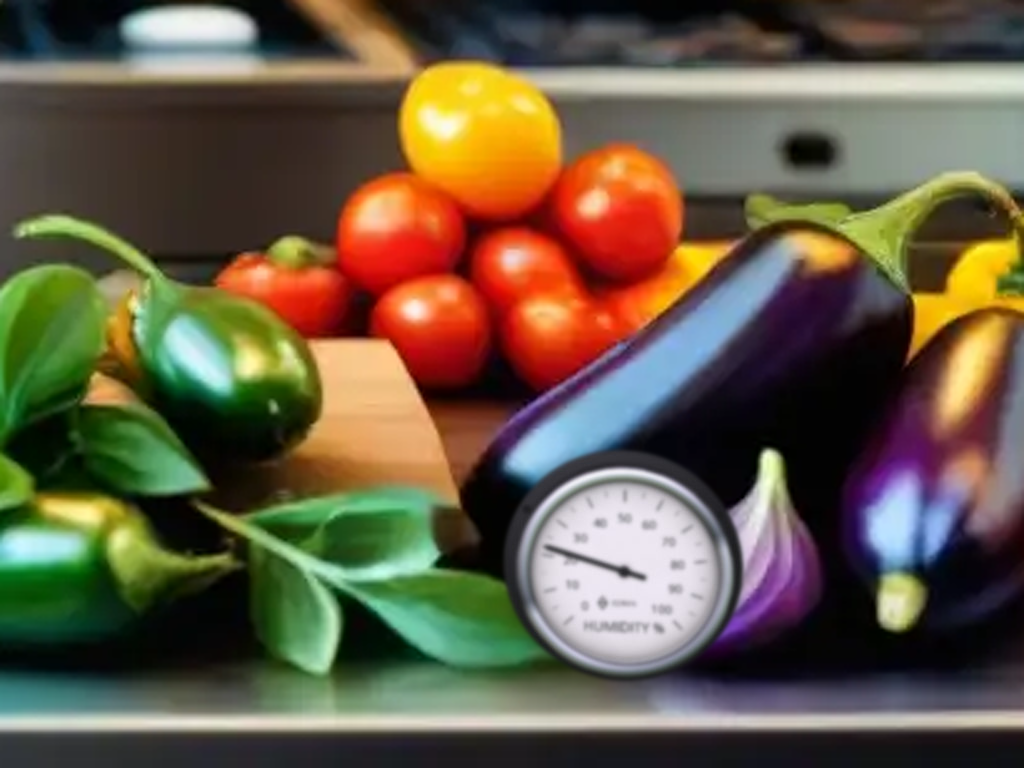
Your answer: **22.5** %
